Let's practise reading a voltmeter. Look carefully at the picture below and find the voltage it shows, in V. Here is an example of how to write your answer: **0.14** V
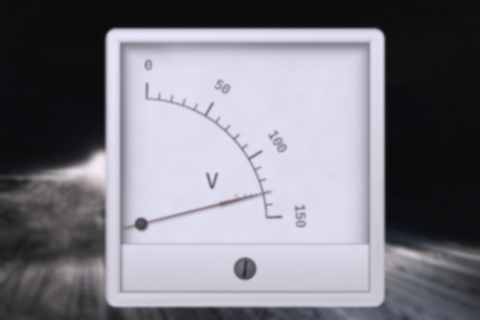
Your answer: **130** V
